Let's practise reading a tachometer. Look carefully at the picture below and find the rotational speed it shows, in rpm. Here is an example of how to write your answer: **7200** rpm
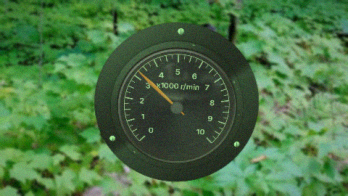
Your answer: **3250** rpm
